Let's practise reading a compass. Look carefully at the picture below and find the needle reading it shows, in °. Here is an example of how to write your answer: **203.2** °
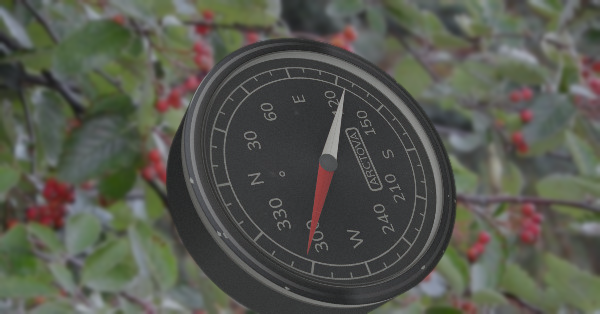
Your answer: **305** °
